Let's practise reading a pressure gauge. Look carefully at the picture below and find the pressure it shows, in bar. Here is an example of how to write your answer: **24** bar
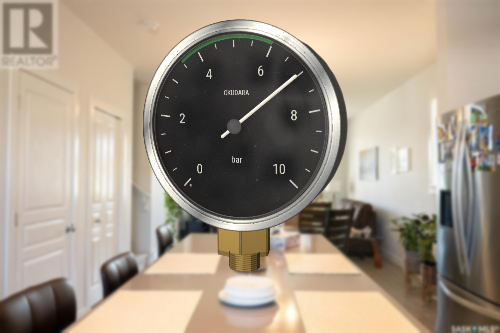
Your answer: **7** bar
